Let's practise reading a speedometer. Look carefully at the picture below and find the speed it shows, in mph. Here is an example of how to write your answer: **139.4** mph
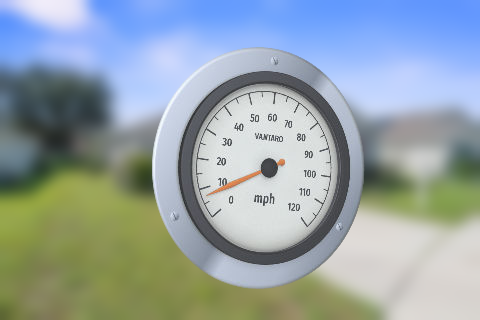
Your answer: **7.5** mph
